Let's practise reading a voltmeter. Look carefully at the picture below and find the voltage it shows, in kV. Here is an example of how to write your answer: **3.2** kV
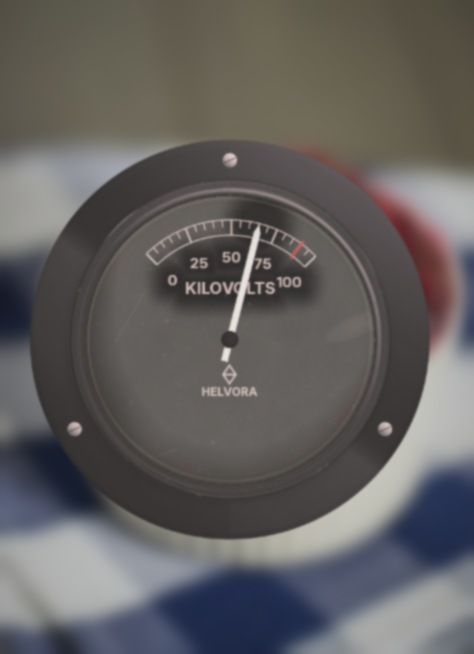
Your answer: **65** kV
